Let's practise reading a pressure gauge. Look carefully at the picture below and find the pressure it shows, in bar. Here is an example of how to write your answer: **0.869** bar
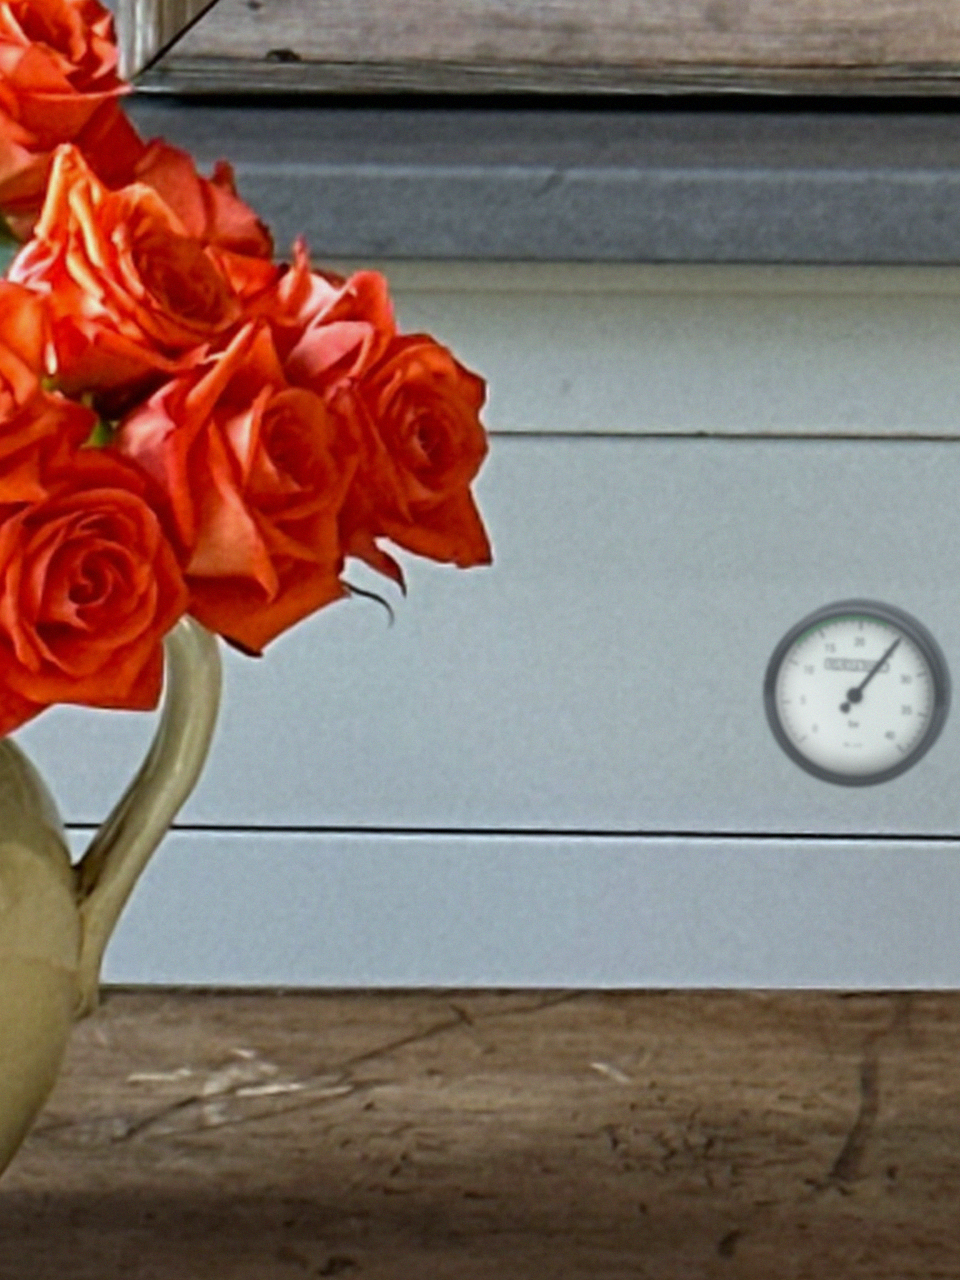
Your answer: **25** bar
